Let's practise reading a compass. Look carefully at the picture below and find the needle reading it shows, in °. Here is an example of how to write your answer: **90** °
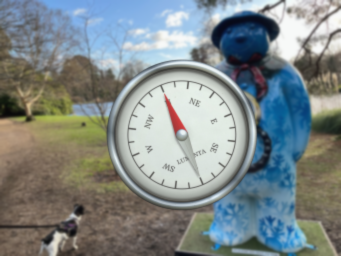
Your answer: **0** °
